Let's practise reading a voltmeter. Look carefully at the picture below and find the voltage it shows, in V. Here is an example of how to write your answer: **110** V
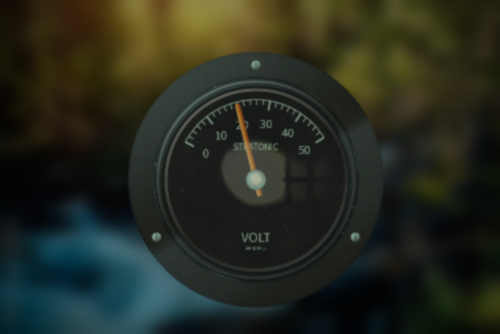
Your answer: **20** V
